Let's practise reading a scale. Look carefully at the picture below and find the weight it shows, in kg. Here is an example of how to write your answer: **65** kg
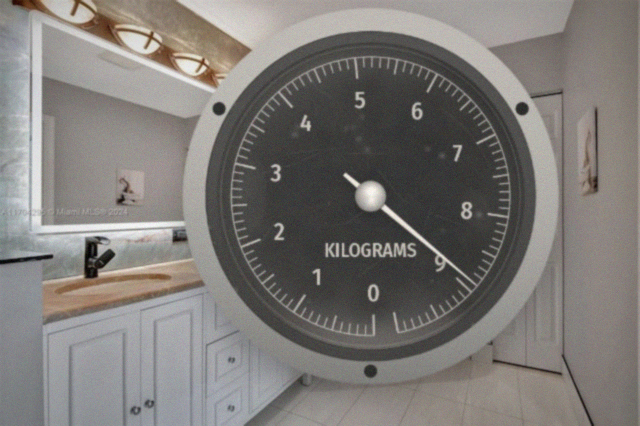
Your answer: **8.9** kg
